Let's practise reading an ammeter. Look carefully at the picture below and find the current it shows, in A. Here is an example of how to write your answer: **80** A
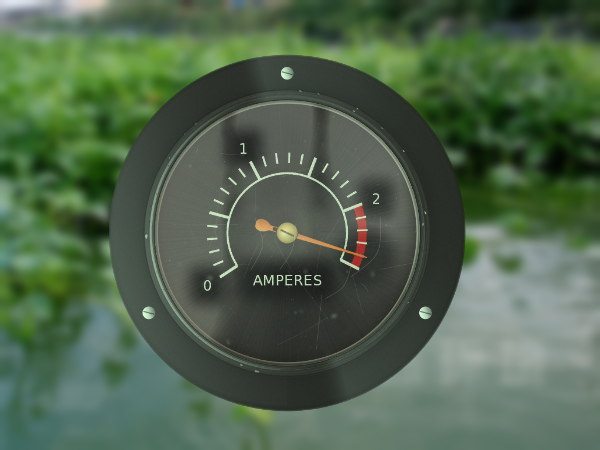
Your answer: **2.4** A
